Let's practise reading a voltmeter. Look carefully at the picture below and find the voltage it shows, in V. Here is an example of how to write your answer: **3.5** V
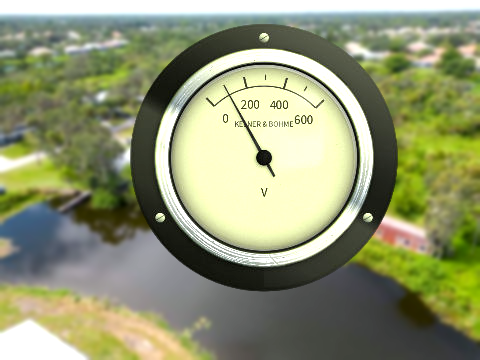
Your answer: **100** V
